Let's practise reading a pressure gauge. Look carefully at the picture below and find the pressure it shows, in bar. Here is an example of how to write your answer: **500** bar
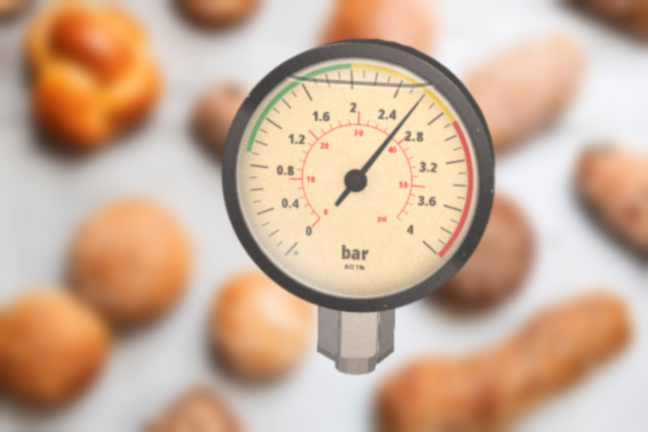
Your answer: **2.6** bar
